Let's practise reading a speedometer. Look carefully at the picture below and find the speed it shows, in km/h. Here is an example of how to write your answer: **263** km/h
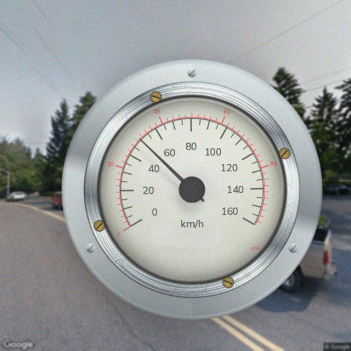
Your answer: **50** km/h
